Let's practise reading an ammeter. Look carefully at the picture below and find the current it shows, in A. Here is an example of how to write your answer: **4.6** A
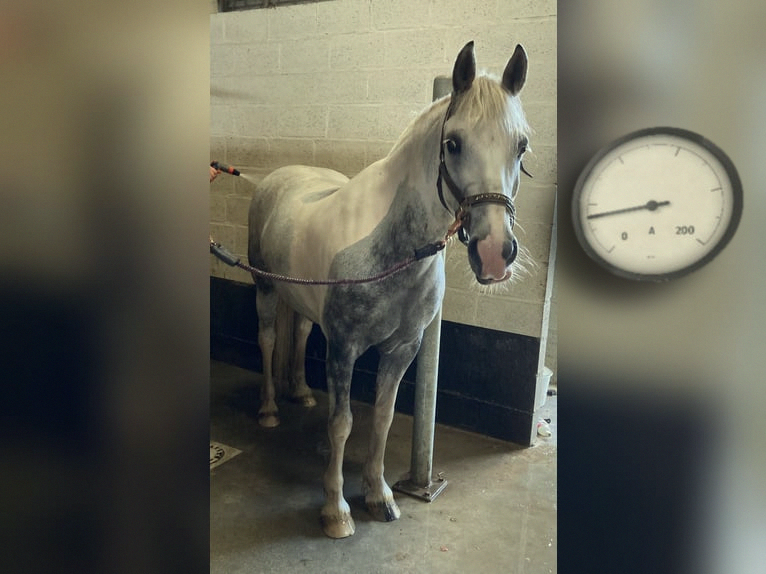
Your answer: **30** A
